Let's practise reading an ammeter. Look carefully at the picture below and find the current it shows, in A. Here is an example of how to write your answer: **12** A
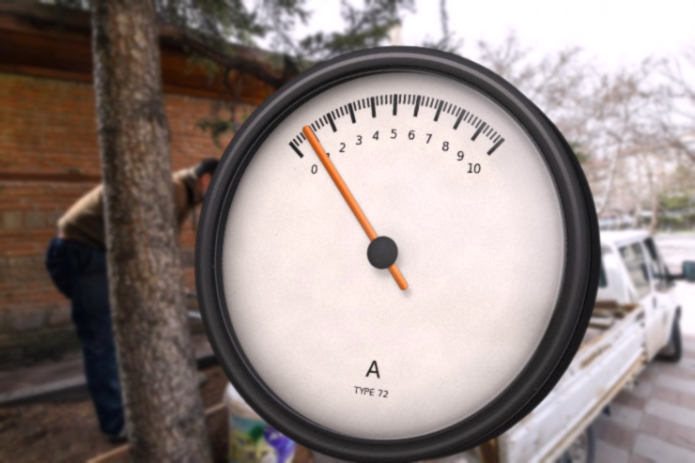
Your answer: **1** A
